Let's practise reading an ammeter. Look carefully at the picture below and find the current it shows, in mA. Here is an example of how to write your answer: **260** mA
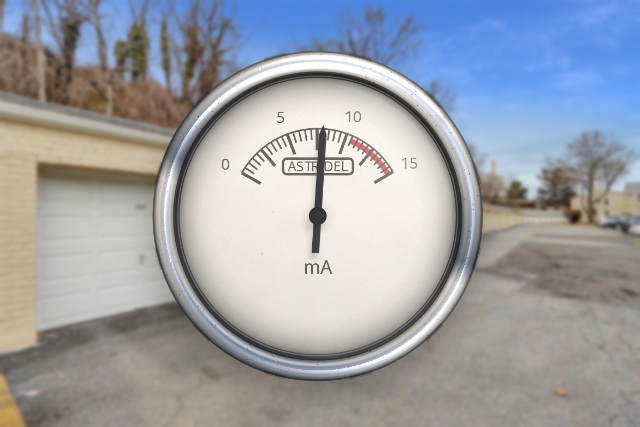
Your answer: **8** mA
